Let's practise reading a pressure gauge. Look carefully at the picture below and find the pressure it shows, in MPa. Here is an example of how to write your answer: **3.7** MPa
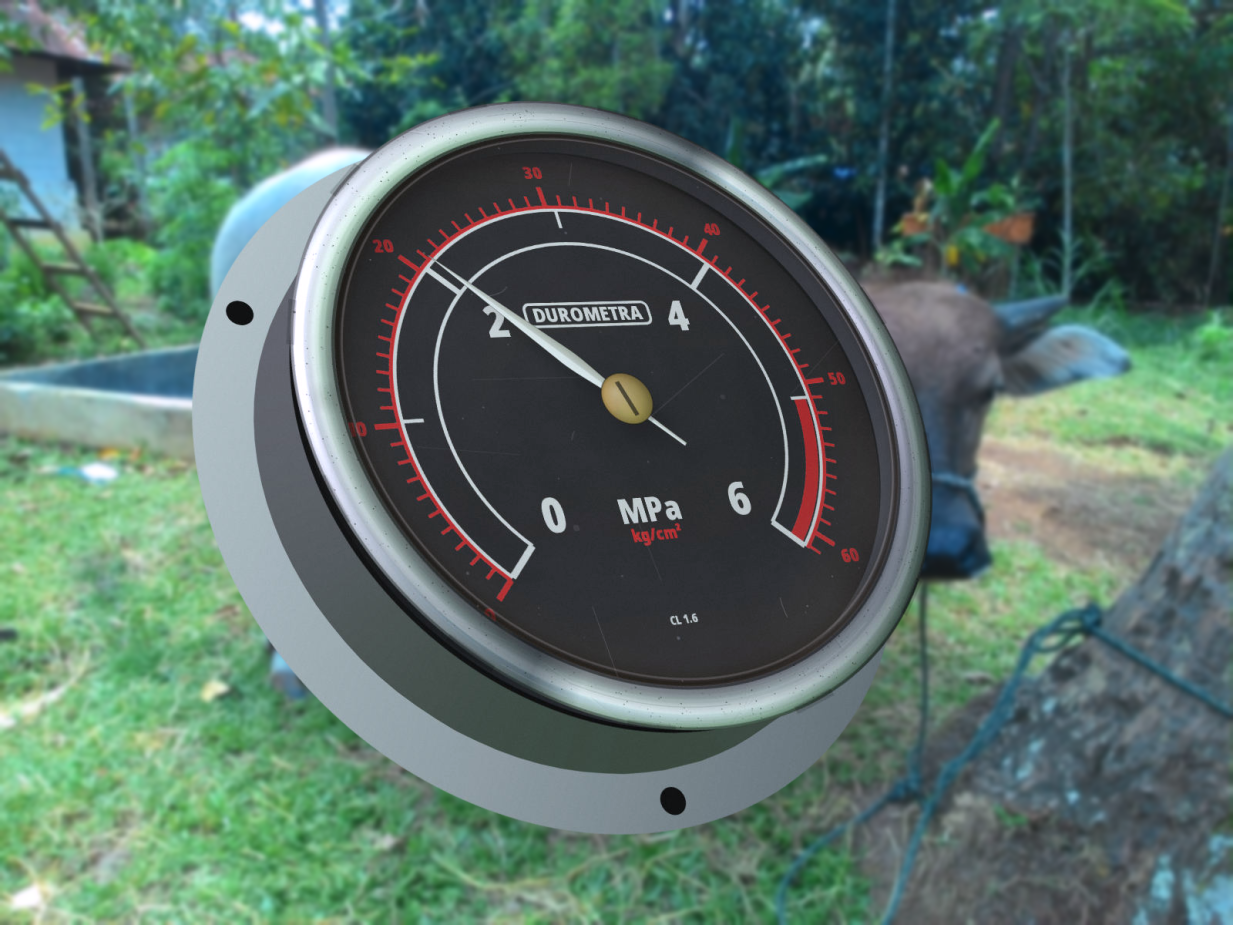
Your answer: **2** MPa
